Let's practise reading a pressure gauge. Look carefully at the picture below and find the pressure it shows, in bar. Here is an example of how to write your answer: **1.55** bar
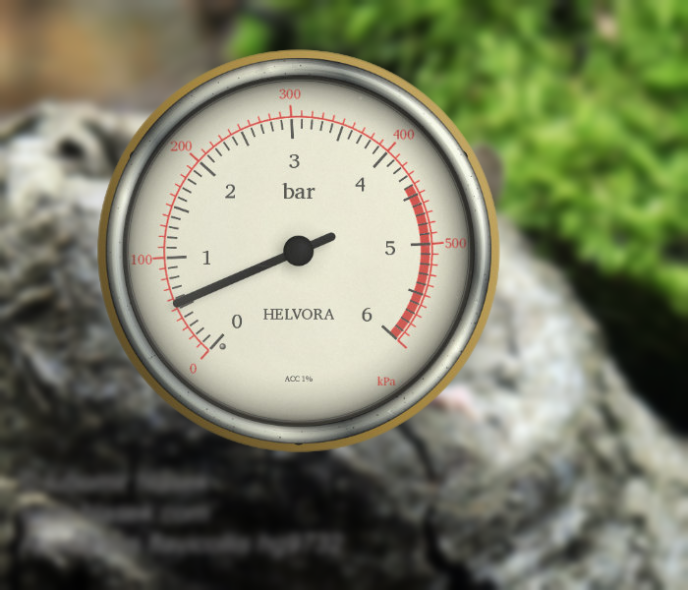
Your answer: **0.55** bar
